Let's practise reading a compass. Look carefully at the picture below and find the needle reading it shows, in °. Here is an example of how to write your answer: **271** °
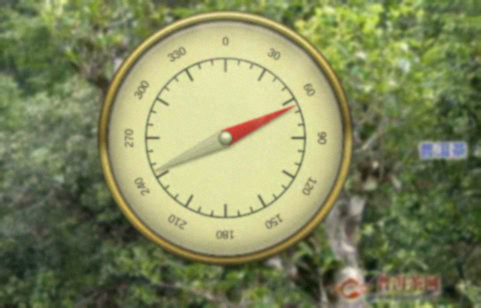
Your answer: **65** °
